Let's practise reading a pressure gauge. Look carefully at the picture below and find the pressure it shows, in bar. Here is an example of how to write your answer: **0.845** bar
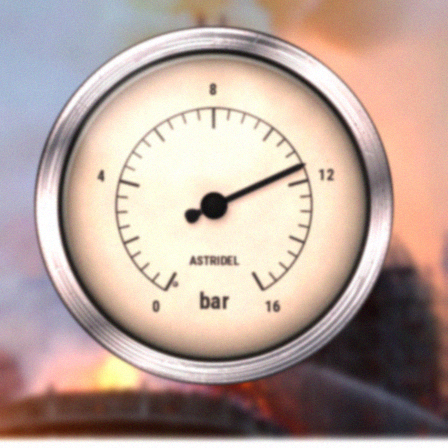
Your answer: **11.5** bar
